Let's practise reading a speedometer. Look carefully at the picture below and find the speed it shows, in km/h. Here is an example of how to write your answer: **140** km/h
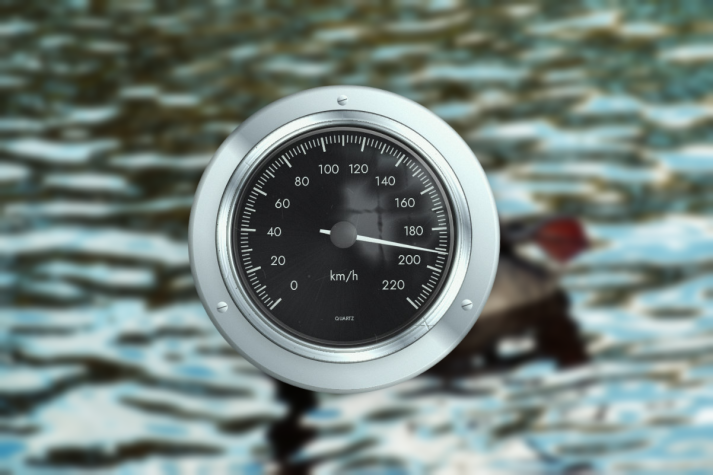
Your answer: **192** km/h
